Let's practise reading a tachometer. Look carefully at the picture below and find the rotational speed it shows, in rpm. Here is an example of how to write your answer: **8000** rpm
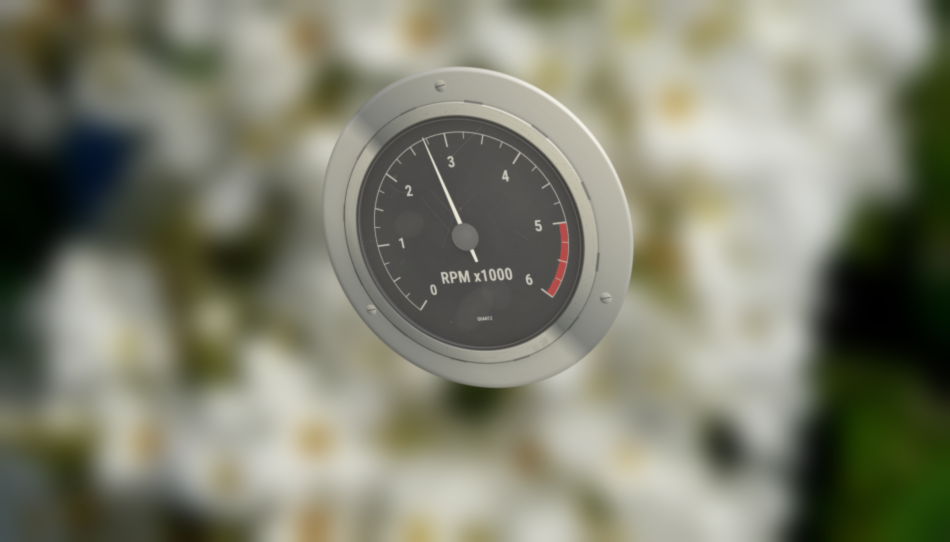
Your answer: **2750** rpm
